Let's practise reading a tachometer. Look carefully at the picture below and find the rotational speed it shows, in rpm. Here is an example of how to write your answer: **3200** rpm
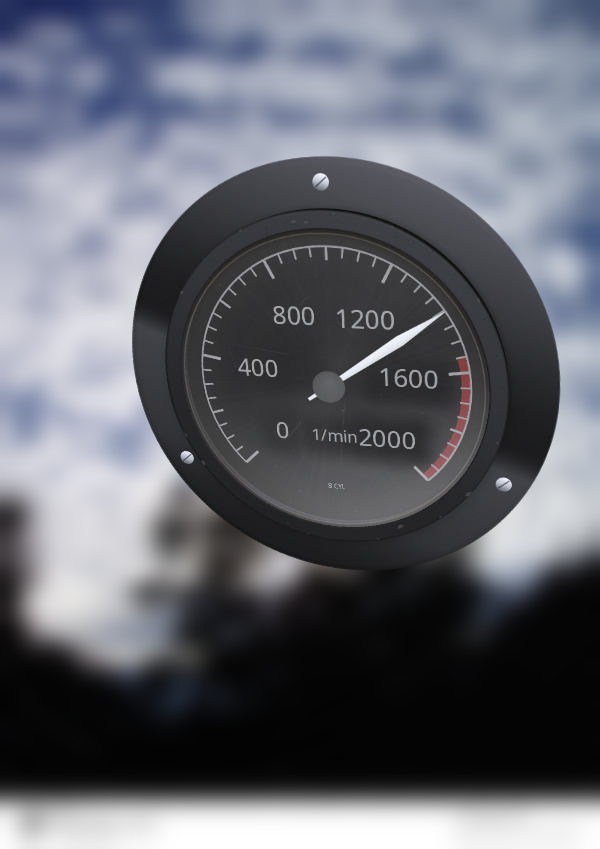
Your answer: **1400** rpm
